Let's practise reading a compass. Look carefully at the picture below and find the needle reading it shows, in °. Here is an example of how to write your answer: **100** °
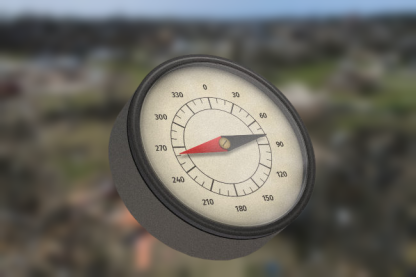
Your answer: **260** °
